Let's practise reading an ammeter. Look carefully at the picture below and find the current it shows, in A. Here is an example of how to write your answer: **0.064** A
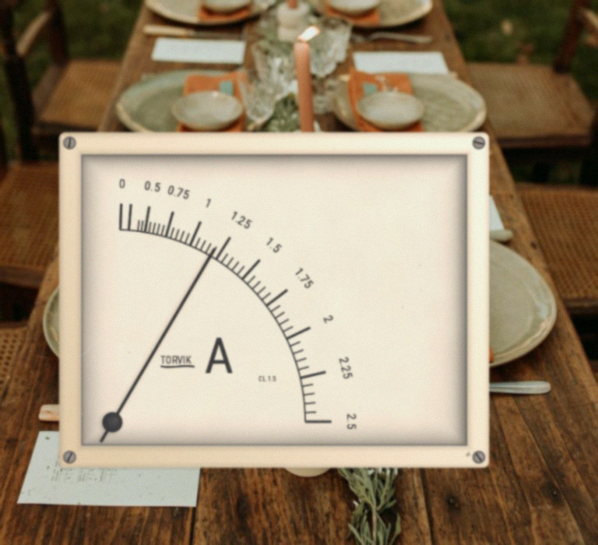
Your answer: **1.2** A
